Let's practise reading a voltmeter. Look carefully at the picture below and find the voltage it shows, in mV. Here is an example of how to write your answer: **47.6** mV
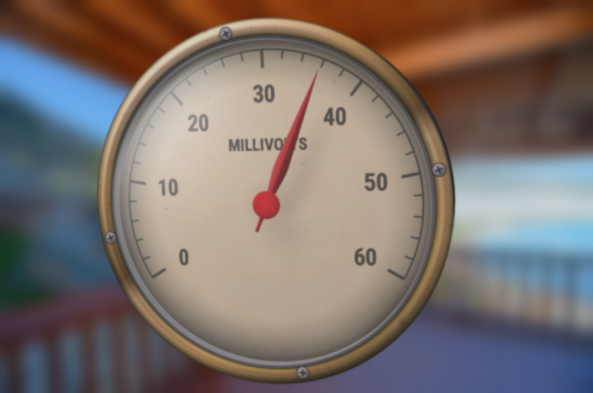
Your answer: **36** mV
